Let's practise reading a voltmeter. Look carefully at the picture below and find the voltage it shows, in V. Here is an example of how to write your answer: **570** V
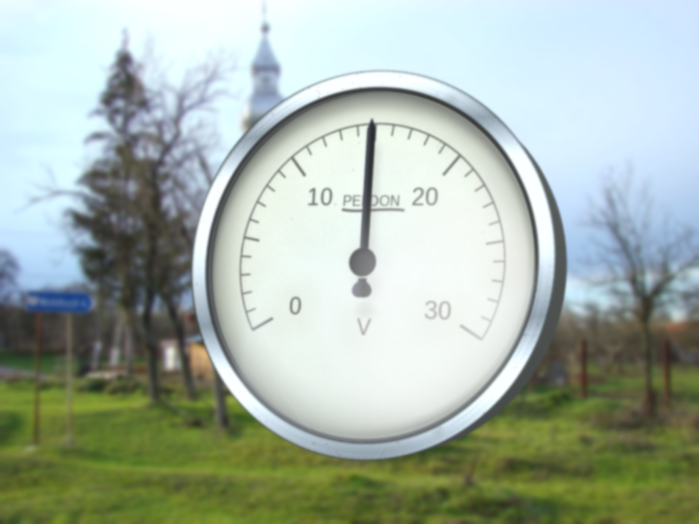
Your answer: **15** V
